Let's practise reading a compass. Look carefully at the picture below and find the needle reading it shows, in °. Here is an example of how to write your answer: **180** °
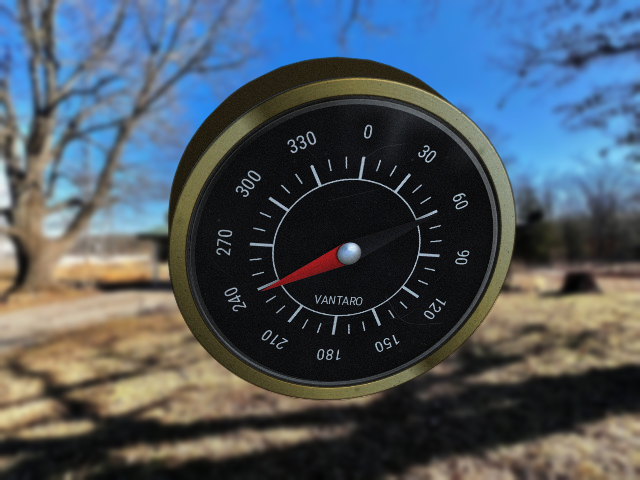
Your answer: **240** °
